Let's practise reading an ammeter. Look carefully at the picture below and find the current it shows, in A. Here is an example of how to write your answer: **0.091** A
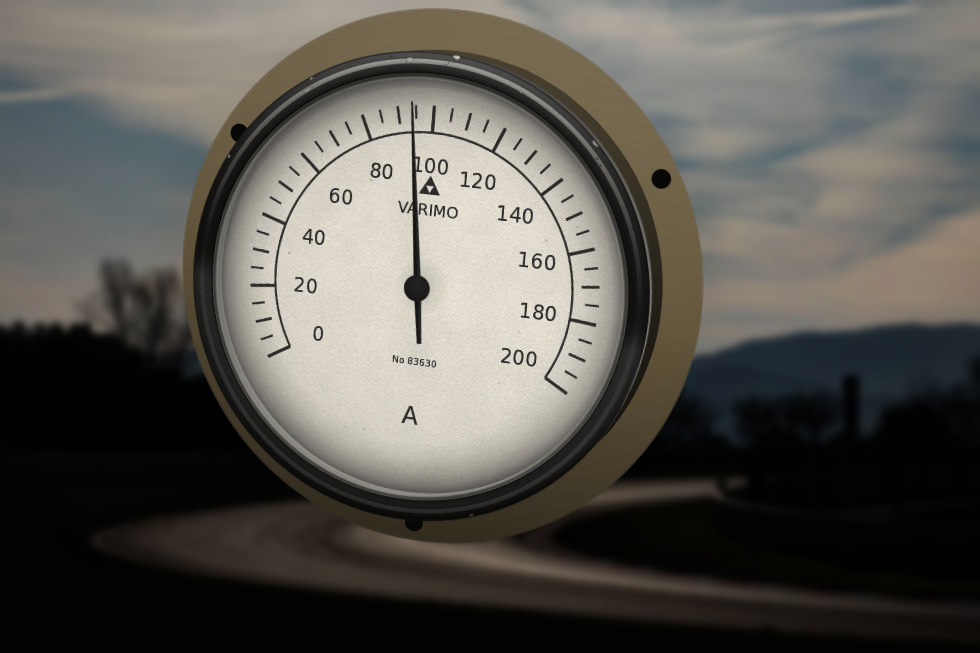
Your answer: **95** A
